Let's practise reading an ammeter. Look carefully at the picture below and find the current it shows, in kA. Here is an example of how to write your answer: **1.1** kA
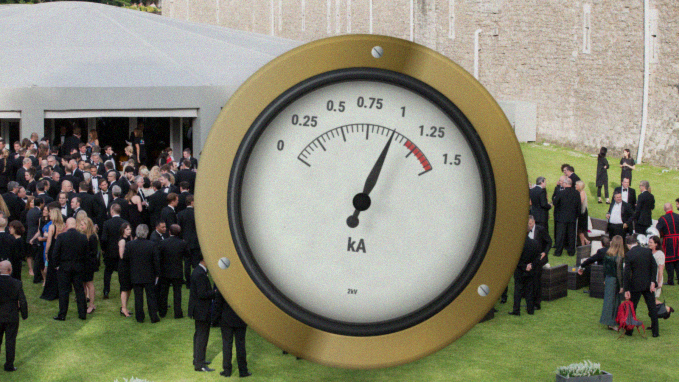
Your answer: **1** kA
